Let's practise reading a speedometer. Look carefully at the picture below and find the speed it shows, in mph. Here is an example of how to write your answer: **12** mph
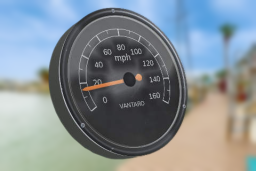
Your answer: **15** mph
